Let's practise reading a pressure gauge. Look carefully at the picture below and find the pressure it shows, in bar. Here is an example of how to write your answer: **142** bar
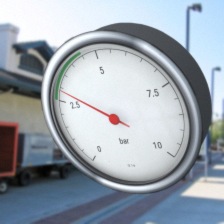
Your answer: **3** bar
